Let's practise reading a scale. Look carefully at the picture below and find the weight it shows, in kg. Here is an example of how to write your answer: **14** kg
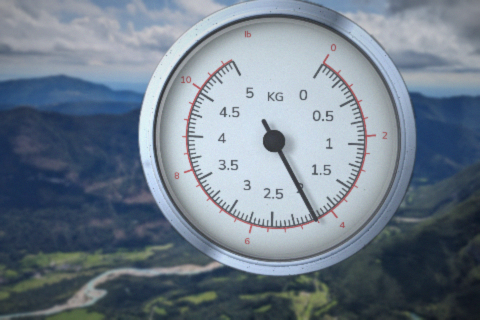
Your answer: **2** kg
